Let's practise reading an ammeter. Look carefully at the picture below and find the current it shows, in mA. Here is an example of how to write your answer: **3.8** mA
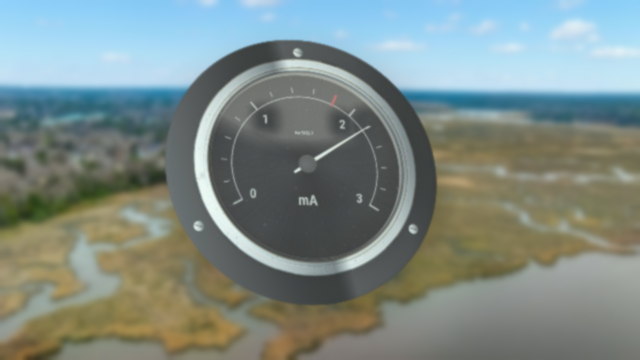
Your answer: **2.2** mA
